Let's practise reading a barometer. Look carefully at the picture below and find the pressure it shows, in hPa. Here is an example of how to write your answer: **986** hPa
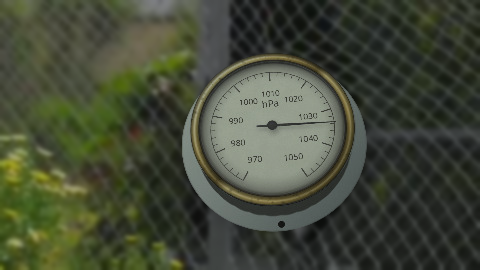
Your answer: **1034** hPa
